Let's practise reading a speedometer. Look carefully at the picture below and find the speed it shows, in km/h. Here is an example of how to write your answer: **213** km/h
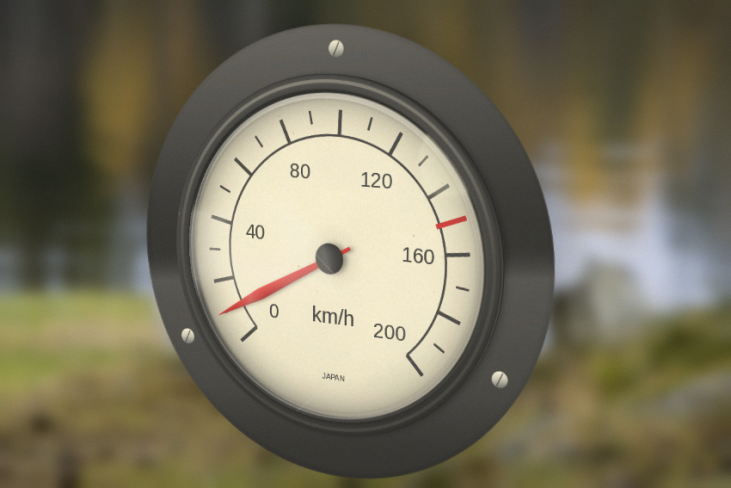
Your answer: **10** km/h
